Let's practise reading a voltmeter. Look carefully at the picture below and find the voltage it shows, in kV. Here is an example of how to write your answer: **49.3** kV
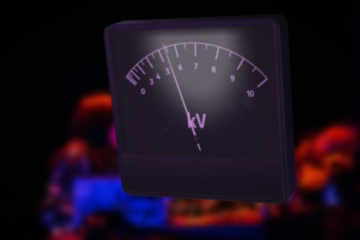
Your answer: **5.5** kV
